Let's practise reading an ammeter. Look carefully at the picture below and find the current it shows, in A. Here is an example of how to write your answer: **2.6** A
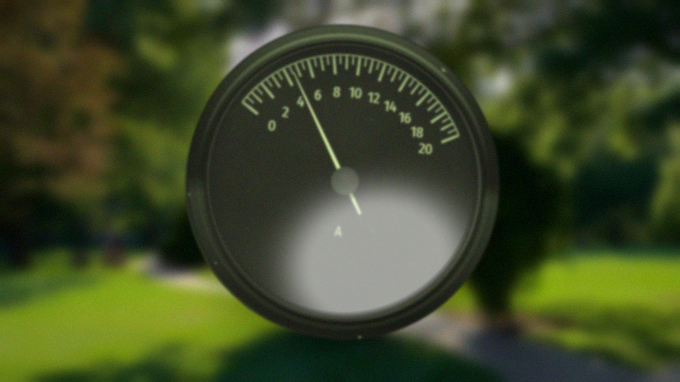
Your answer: **4.5** A
